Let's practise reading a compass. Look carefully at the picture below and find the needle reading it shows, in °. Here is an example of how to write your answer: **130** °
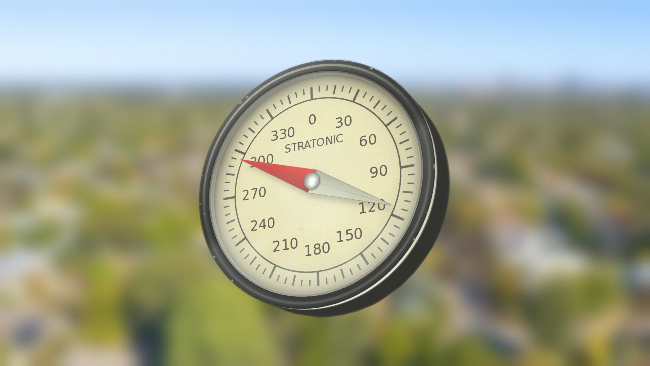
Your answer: **295** °
